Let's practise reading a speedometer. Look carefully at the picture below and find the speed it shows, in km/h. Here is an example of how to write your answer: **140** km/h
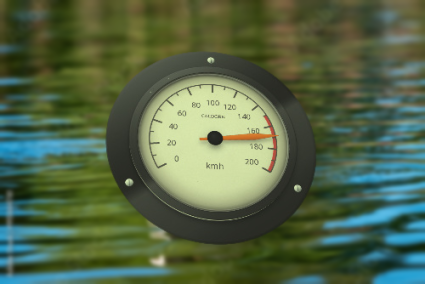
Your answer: **170** km/h
